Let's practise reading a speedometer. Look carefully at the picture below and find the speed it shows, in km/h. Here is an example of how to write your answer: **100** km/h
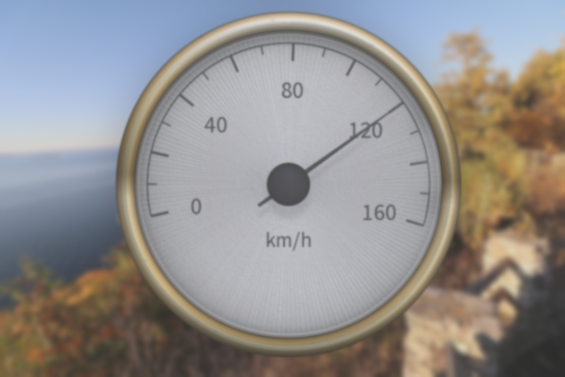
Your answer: **120** km/h
